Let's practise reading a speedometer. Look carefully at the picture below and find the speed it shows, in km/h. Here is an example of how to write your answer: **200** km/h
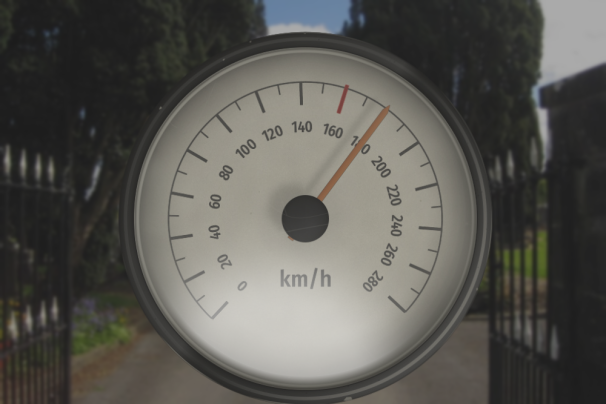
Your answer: **180** km/h
